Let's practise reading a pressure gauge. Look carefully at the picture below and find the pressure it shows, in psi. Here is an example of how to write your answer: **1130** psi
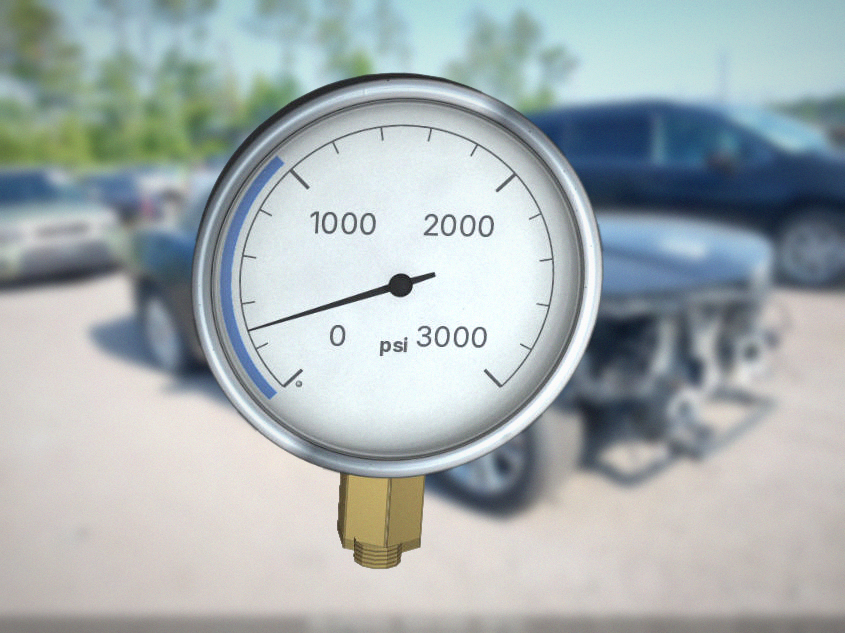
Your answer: **300** psi
